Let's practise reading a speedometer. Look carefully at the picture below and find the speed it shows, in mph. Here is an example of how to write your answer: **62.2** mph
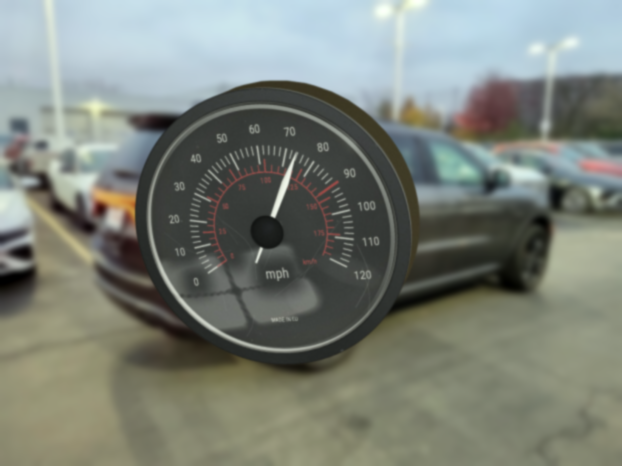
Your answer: **74** mph
